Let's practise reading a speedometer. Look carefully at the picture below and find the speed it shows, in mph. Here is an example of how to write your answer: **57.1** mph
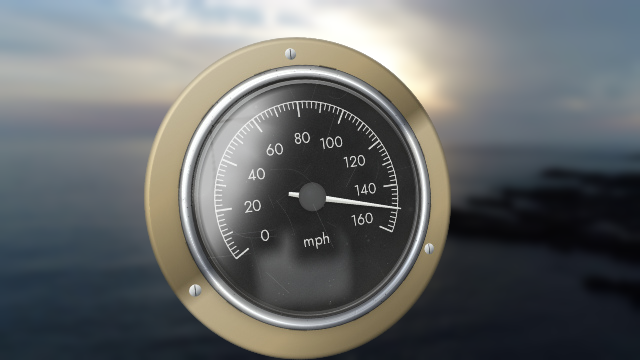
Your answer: **150** mph
